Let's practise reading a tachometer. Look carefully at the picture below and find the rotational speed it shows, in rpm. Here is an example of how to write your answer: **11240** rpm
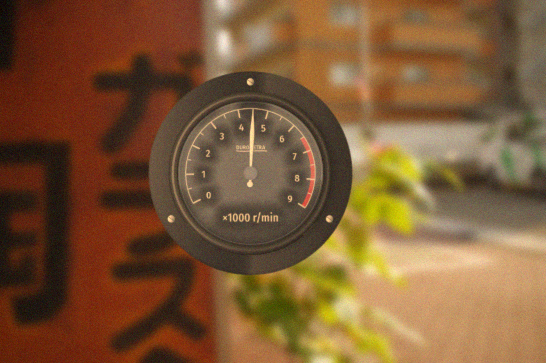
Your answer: **4500** rpm
